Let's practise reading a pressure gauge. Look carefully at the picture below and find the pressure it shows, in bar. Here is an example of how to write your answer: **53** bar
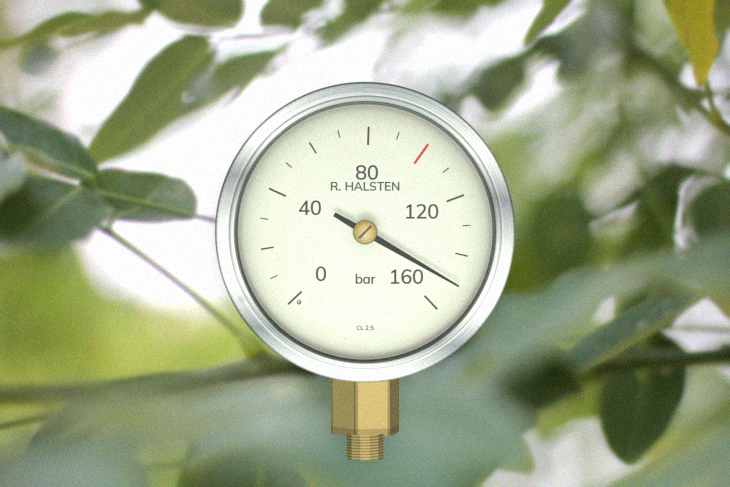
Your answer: **150** bar
